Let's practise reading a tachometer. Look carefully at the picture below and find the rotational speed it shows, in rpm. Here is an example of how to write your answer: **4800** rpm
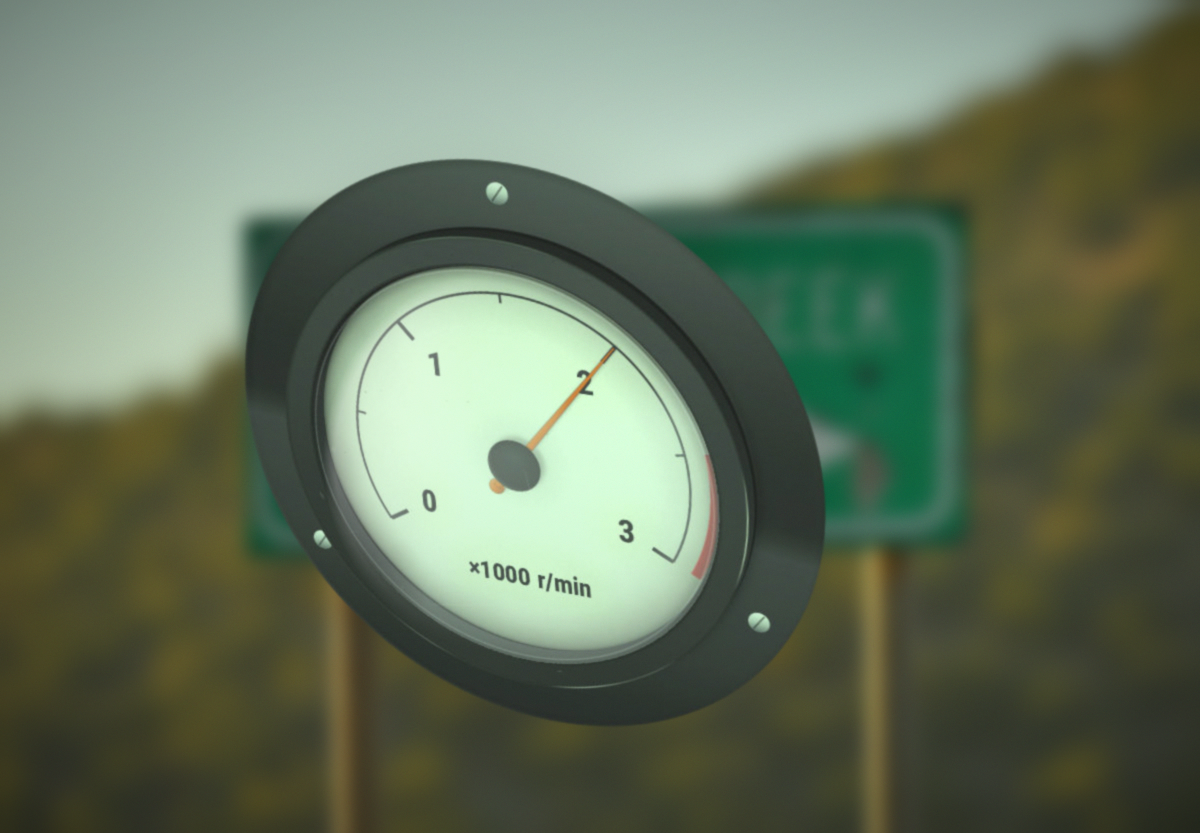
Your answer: **2000** rpm
